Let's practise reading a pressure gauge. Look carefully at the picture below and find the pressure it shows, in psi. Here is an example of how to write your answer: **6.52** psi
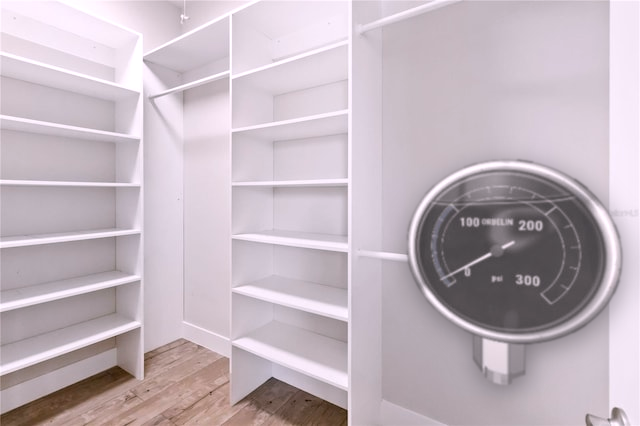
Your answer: **10** psi
